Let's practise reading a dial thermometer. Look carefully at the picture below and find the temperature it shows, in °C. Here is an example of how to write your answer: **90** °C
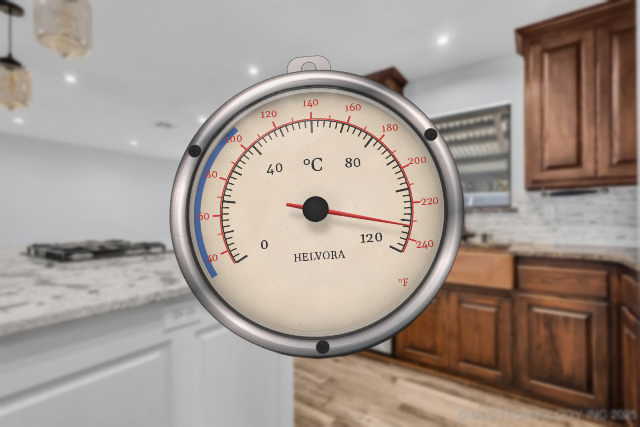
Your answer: **112** °C
